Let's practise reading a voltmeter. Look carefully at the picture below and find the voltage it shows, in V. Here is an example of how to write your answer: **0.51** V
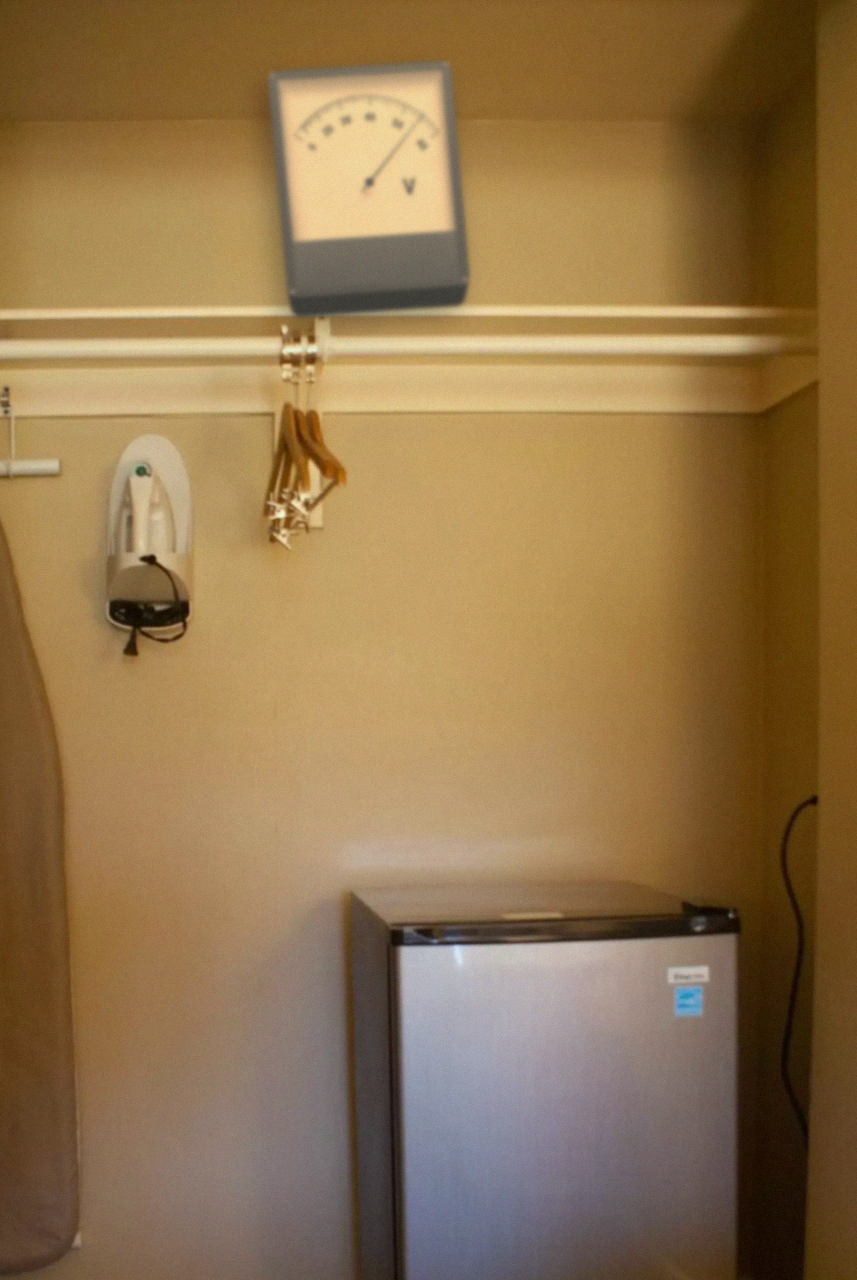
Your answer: **55** V
